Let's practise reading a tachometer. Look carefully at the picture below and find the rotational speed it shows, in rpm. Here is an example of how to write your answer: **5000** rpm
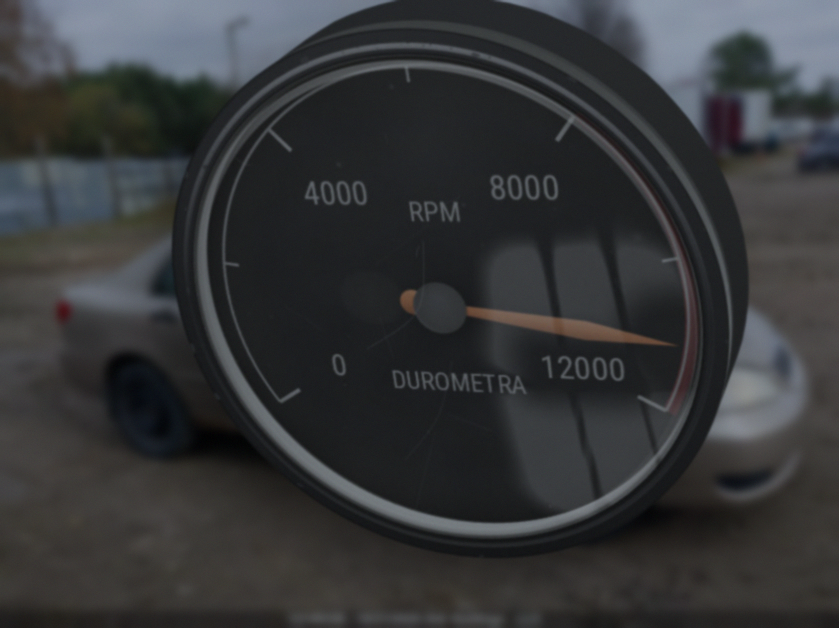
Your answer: **11000** rpm
